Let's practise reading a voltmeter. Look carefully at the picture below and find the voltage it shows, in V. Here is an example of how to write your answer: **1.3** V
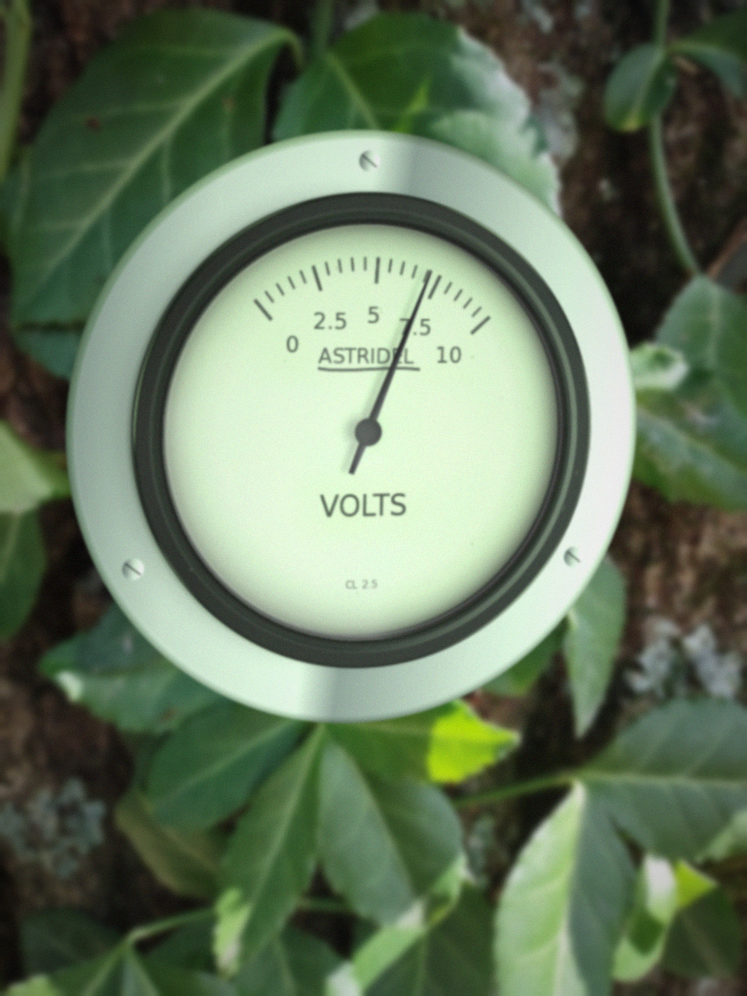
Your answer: **7** V
